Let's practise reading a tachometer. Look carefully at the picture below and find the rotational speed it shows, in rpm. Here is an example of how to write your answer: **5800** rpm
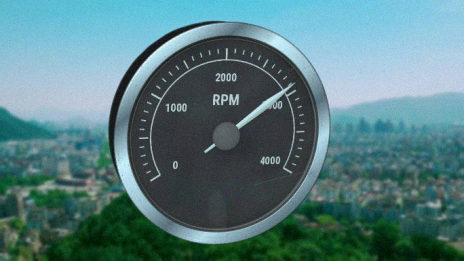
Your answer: **2900** rpm
